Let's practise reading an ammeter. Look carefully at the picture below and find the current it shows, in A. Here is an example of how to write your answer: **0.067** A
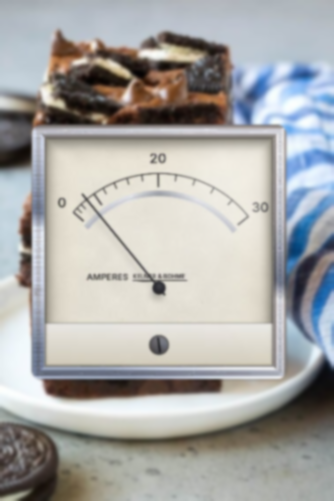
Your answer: **8** A
